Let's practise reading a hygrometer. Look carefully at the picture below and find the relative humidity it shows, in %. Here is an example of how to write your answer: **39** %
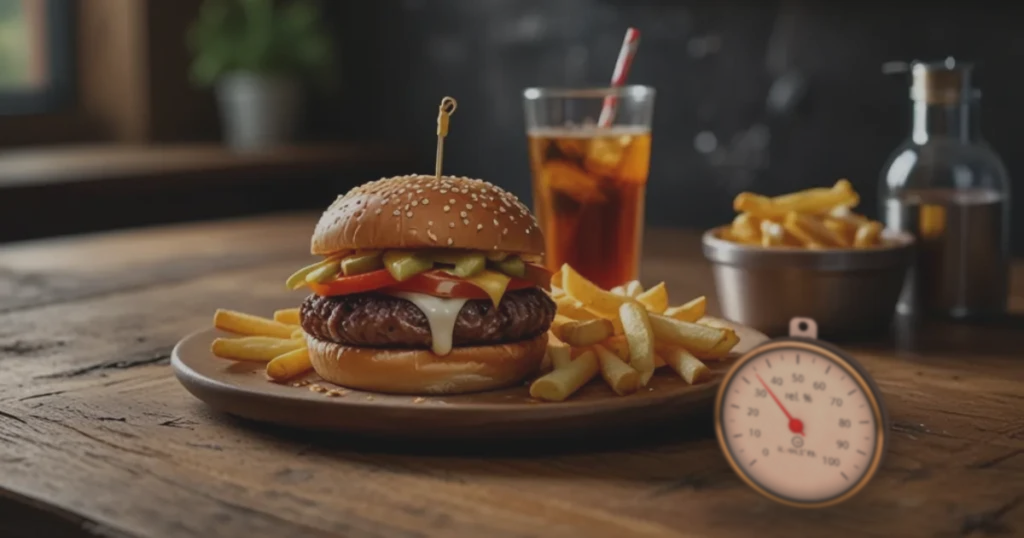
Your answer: **35** %
